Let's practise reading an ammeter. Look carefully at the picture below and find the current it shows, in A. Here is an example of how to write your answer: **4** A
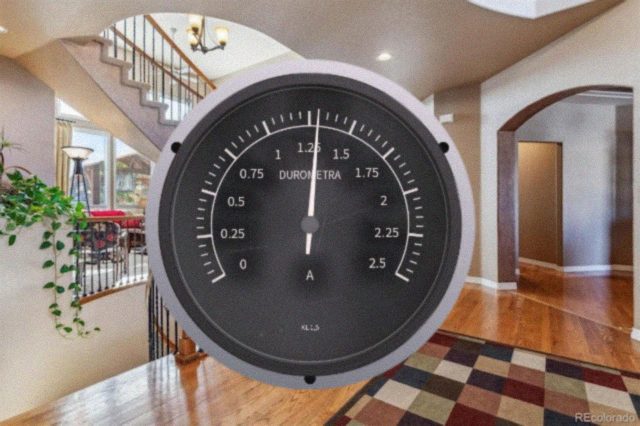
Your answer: **1.3** A
